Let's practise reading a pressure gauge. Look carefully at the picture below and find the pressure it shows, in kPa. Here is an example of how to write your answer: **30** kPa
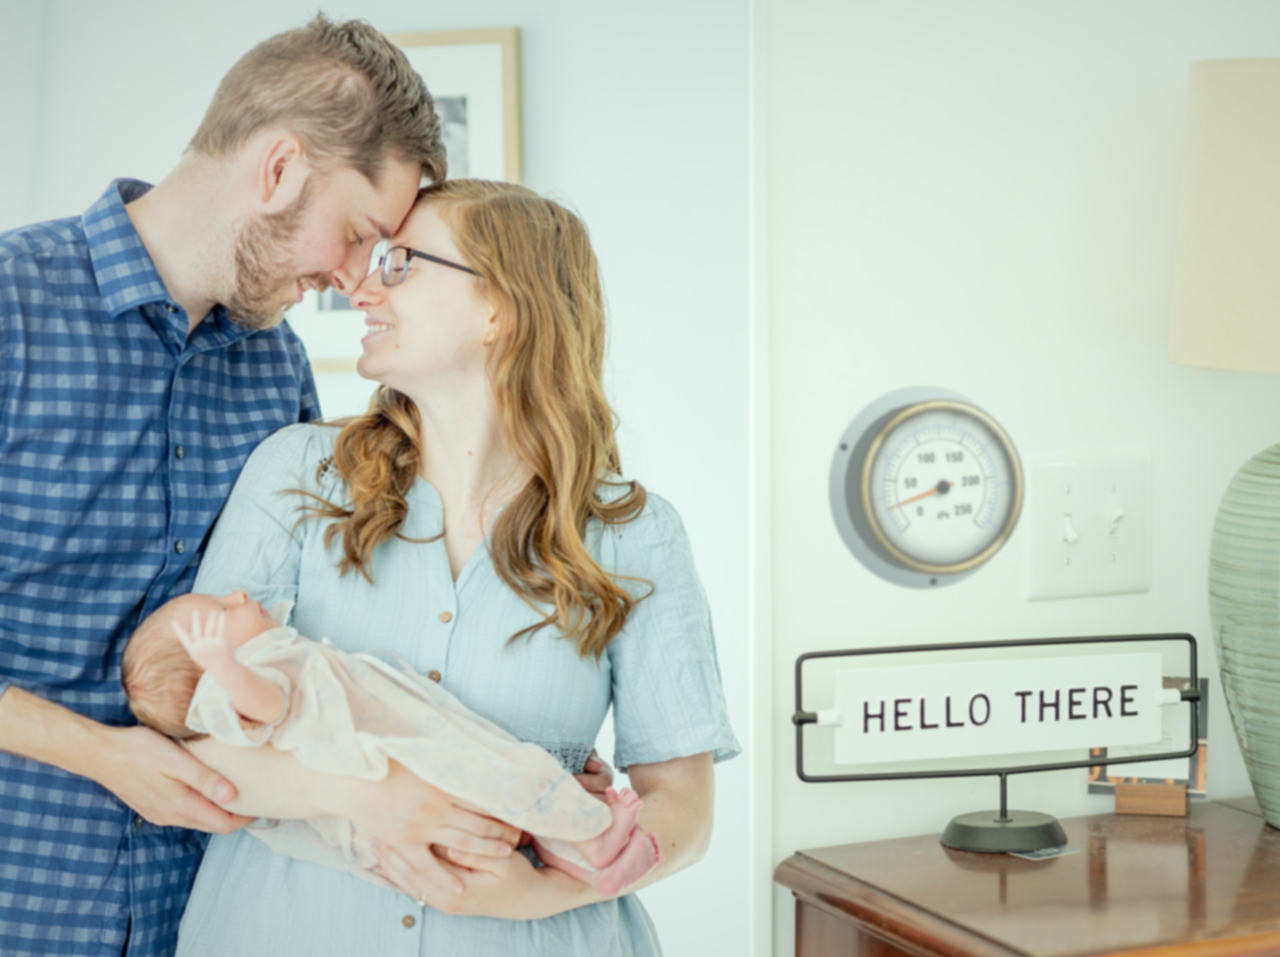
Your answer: **25** kPa
